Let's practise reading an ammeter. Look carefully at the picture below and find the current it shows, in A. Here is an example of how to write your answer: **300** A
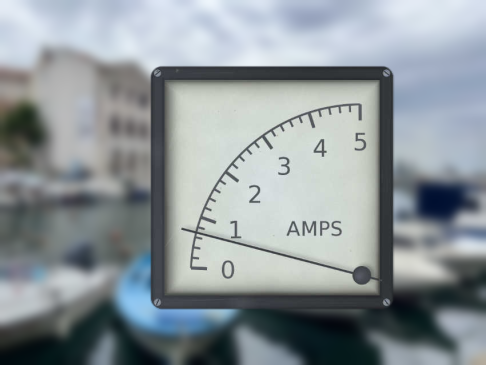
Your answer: **0.7** A
